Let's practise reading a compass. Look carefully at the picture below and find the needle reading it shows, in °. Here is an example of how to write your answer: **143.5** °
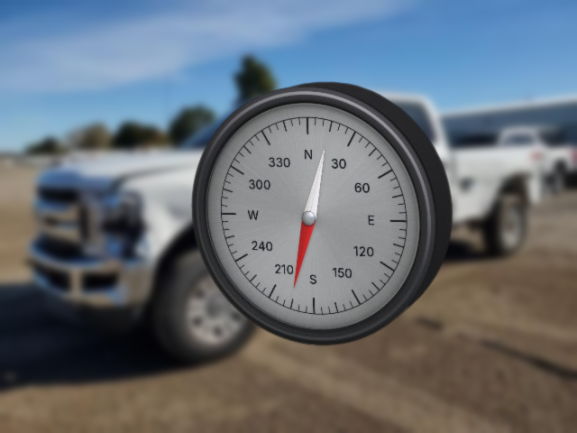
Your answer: **195** °
